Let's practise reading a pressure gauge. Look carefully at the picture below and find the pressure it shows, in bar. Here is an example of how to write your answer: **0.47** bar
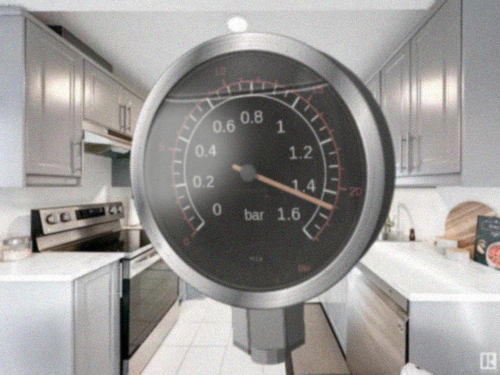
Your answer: **1.45** bar
